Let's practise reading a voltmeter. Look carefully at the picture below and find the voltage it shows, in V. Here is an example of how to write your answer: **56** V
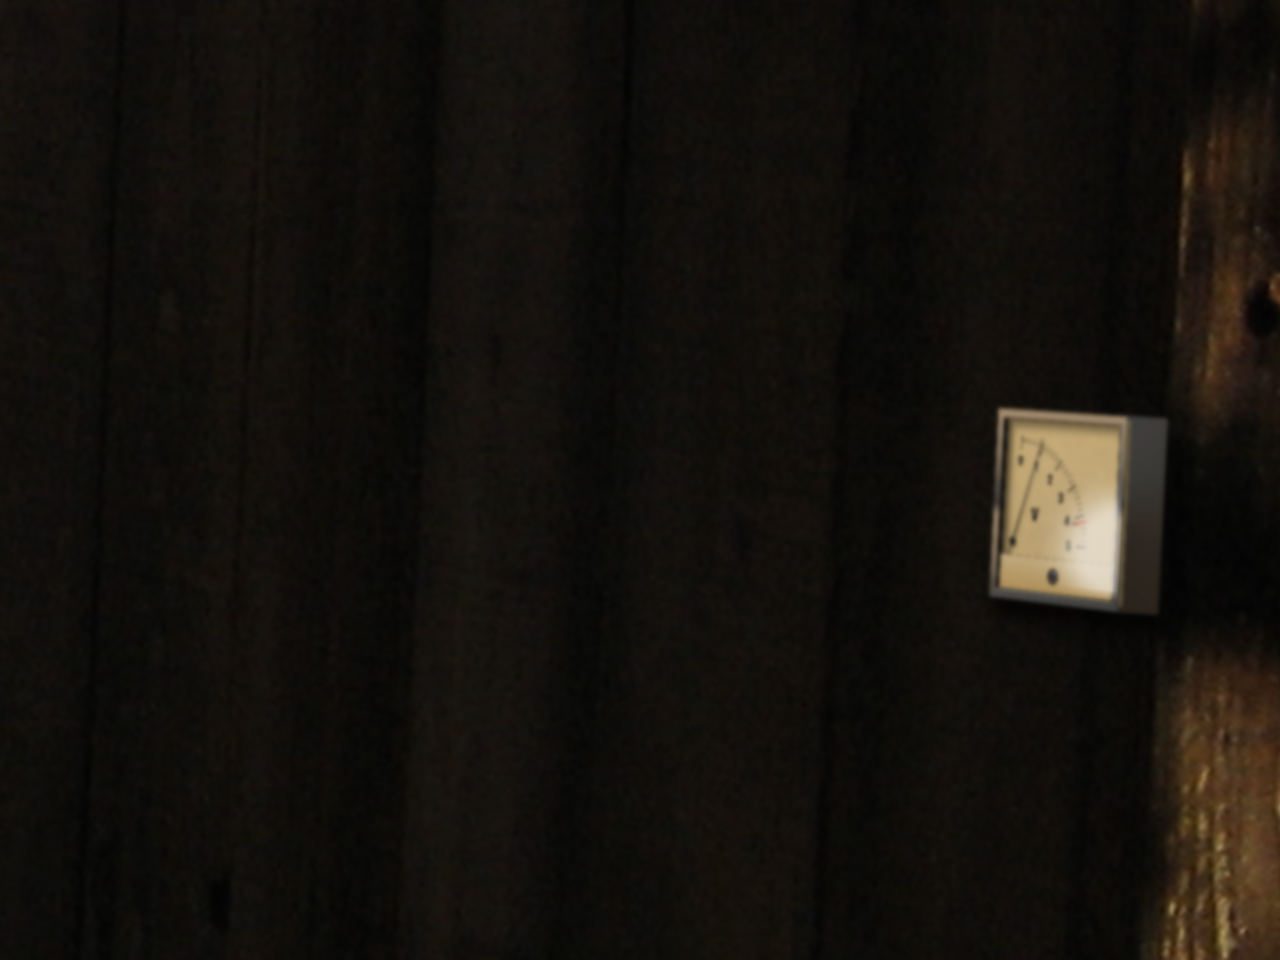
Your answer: **1** V
